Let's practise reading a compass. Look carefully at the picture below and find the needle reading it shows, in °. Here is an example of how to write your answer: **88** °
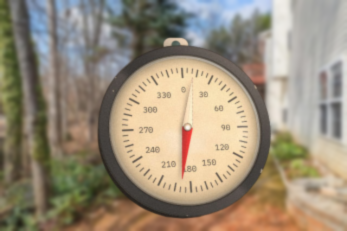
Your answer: **190** °
